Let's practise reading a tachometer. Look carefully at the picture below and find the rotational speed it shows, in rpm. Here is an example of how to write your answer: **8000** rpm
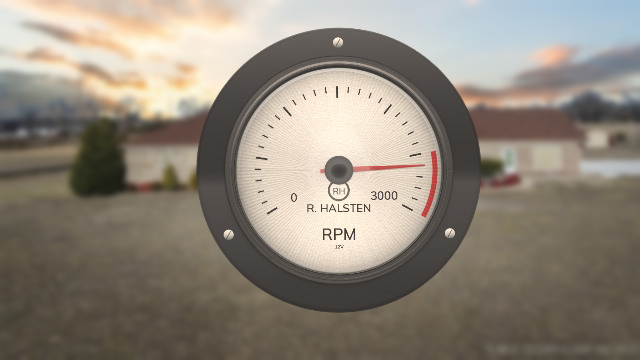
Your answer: **2600** rpm
